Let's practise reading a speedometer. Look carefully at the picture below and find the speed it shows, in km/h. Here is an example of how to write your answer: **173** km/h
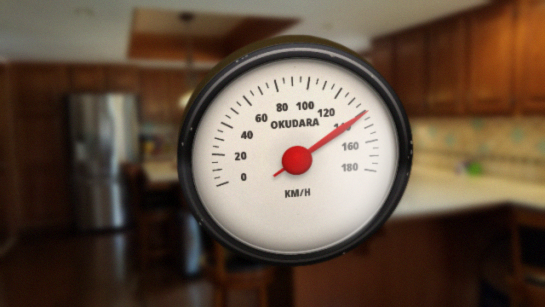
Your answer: **140** km/h
